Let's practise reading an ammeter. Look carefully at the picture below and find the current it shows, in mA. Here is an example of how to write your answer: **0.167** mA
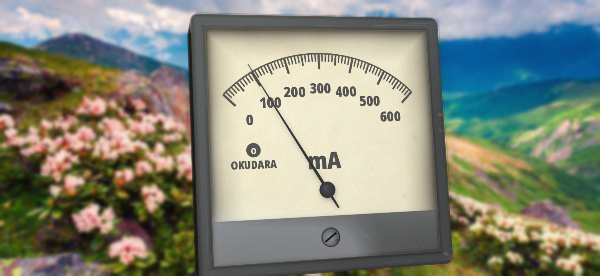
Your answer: **100** mA
